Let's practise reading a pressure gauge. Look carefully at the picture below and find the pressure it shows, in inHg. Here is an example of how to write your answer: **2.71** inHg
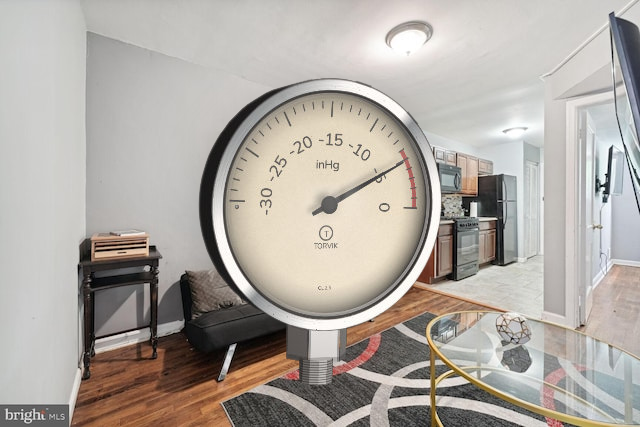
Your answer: **-5** inHg
